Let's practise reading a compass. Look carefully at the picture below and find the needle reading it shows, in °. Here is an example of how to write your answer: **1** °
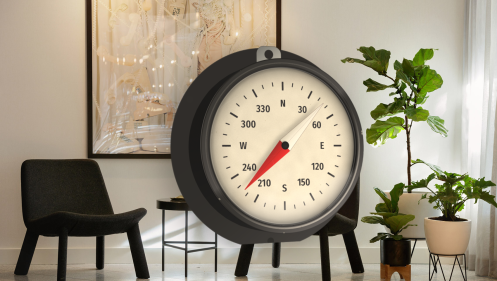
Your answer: **225** °
